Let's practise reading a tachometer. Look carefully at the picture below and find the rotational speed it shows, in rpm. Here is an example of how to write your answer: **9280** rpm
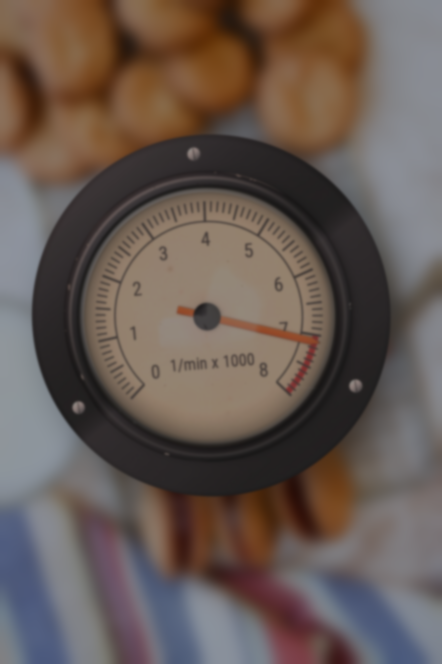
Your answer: **7100** rpm
